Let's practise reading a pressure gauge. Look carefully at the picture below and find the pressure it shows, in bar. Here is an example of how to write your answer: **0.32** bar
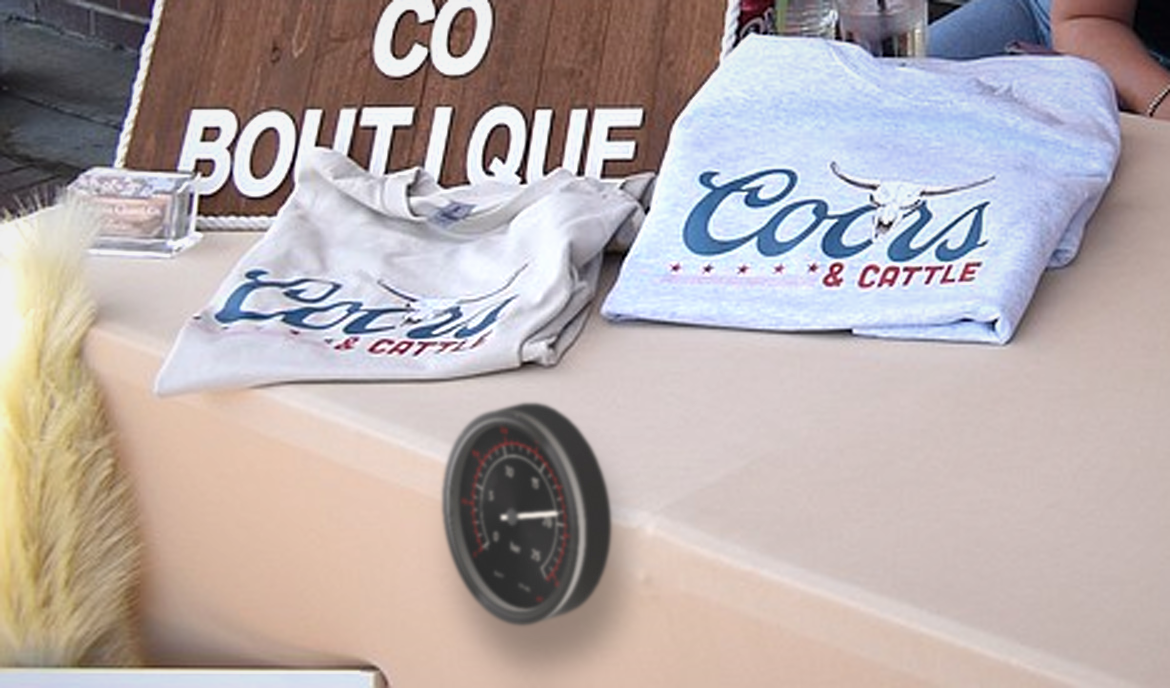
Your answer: **19** bar
